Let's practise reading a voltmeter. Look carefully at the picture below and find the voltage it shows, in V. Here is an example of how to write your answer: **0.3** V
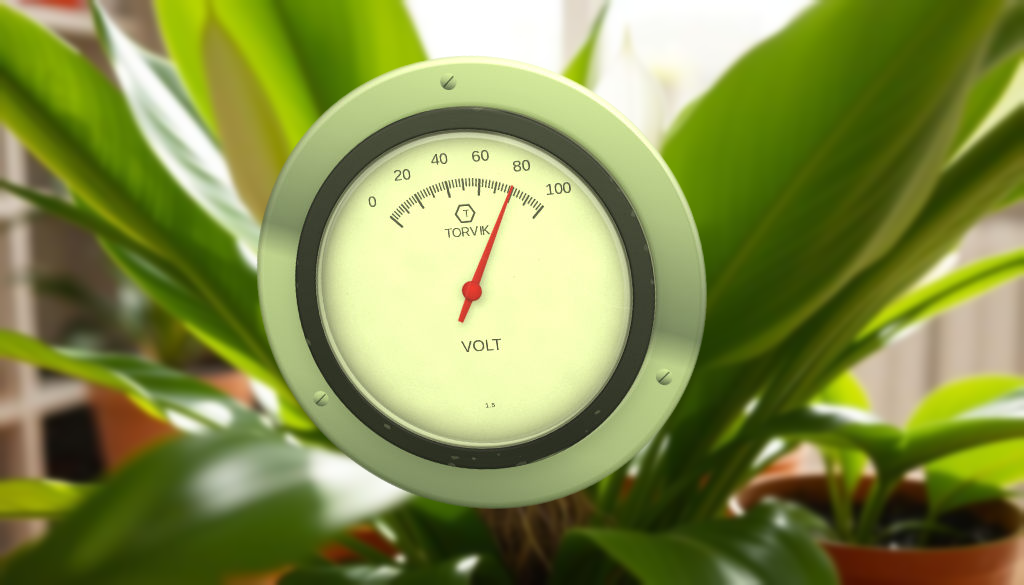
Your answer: **80** V
